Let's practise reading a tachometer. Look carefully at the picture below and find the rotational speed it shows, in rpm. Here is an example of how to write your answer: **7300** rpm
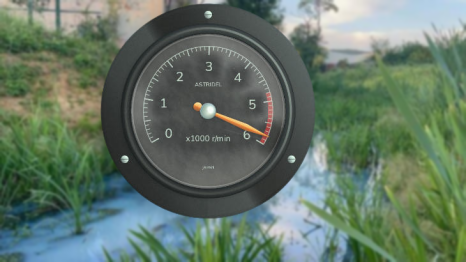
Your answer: **5800** rpm
